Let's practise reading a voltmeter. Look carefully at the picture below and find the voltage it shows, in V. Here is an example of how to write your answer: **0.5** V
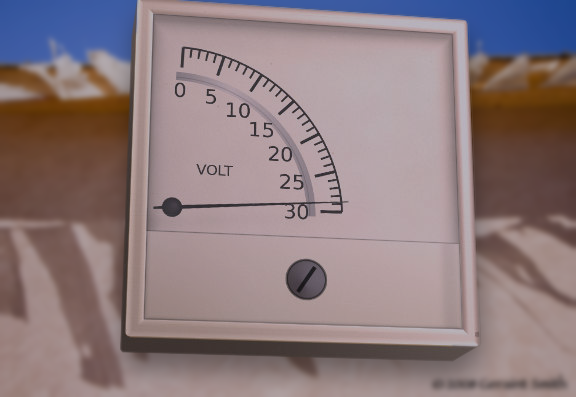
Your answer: **29** V
